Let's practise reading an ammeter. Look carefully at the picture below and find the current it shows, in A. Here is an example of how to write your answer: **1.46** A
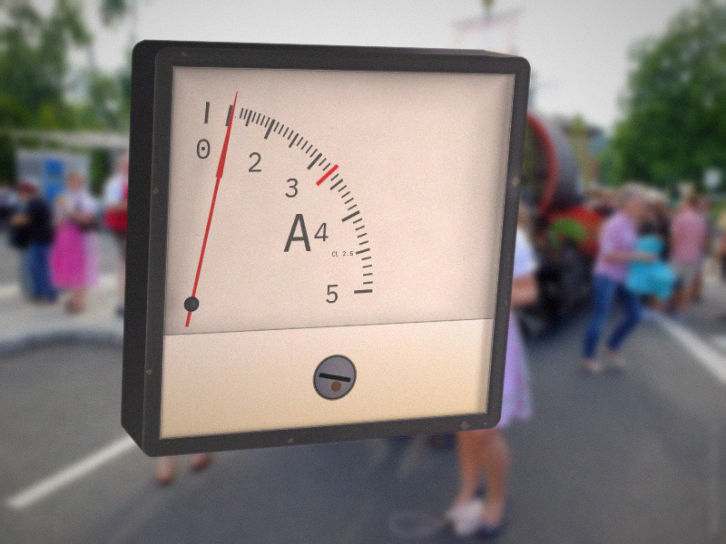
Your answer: **1** A
